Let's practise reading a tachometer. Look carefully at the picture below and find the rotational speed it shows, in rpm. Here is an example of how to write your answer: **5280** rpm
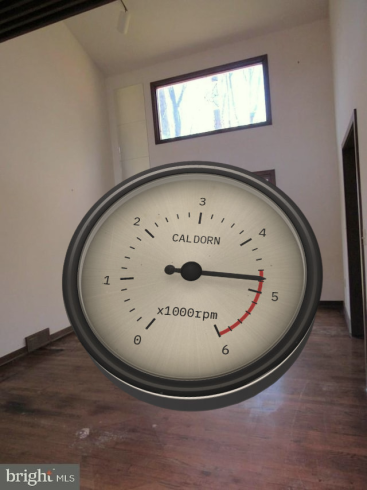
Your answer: **4800** rpm
